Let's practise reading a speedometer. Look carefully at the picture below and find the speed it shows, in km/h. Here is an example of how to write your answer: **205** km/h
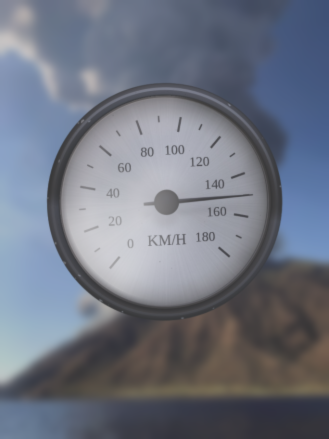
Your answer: **150** km/h
